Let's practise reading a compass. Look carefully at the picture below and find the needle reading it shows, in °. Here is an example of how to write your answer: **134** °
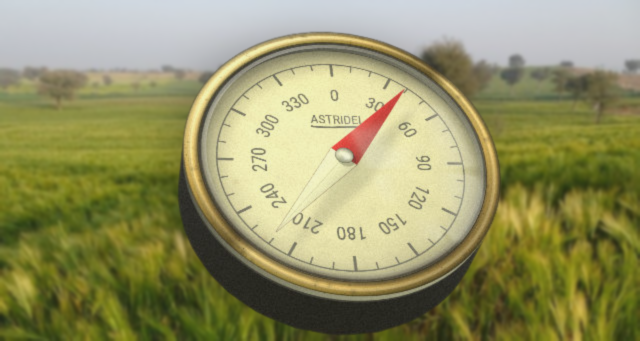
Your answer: **40** °
